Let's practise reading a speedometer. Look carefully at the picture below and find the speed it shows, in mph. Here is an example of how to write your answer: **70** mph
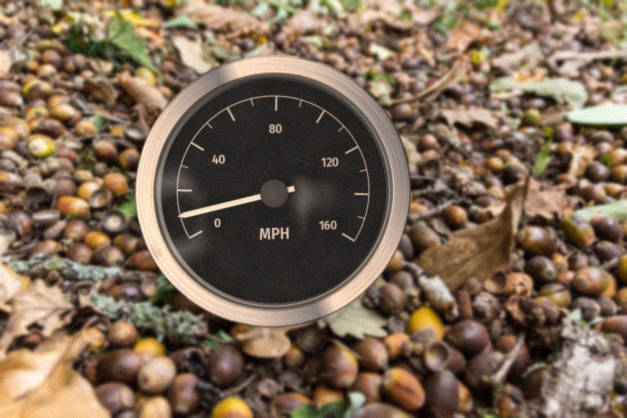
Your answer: **10** mph
